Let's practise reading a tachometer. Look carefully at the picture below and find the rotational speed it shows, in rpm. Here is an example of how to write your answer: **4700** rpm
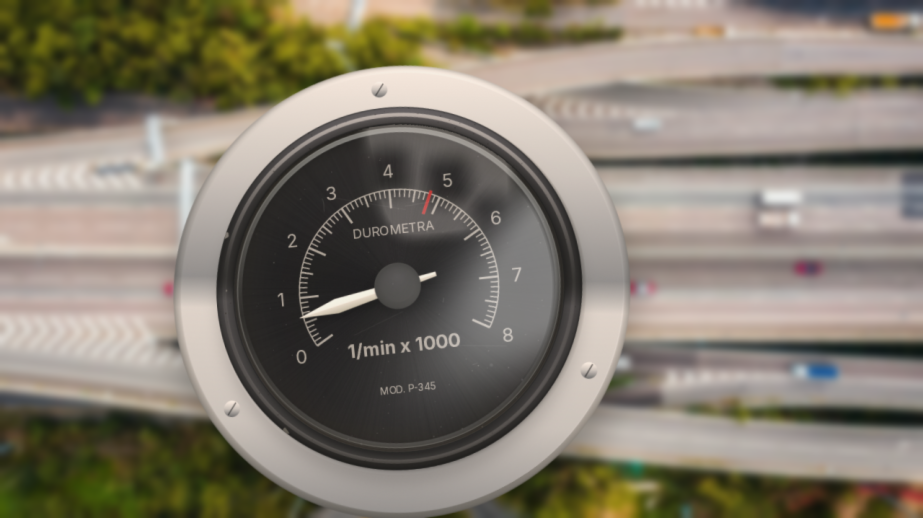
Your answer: **600** rpm
